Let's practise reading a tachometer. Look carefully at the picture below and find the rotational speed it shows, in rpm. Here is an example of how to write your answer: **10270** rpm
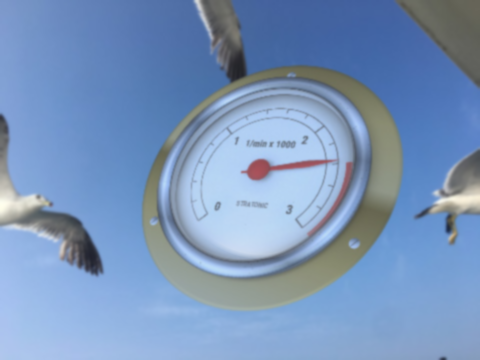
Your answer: **2400** rpm
